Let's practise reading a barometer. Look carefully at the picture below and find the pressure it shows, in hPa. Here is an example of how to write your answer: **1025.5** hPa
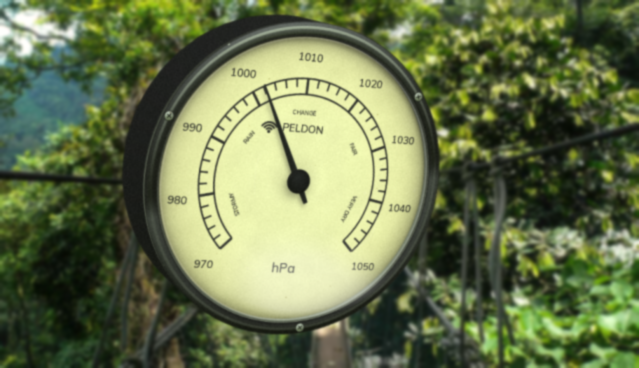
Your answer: **1002** hPa
